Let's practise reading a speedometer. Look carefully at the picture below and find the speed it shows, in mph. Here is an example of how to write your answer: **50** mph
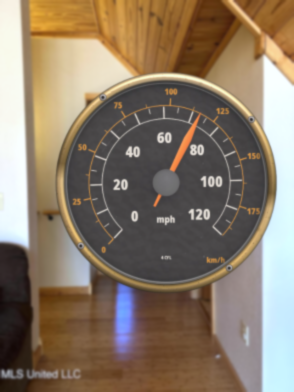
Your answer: **72.5** mph
